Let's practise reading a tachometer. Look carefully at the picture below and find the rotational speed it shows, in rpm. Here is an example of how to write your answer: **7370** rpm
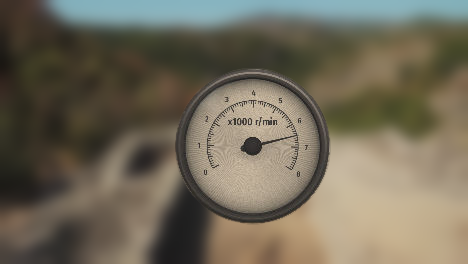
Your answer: **6500** rpm
